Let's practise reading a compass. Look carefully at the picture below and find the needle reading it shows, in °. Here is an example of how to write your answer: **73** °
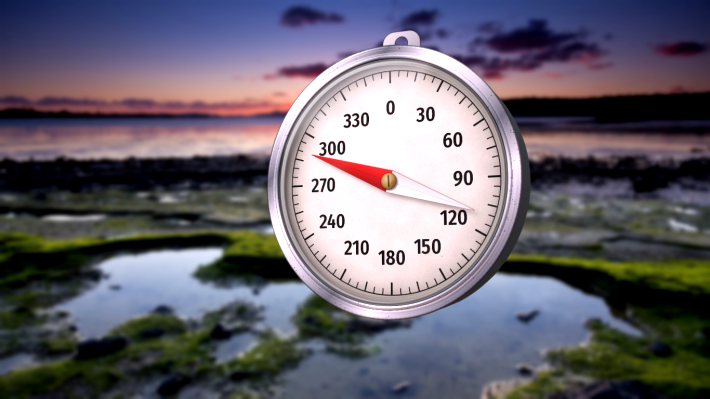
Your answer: **290** °
